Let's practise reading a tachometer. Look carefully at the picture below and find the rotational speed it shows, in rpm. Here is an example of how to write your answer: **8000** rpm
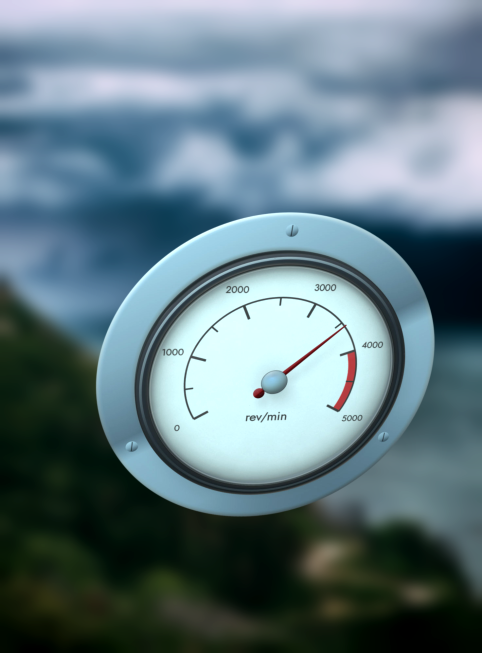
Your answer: **3500** rpm
